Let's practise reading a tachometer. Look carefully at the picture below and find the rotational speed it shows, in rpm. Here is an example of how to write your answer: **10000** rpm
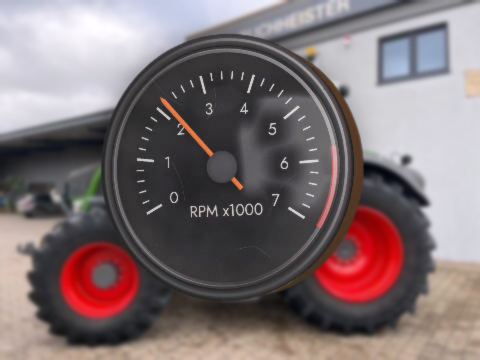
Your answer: **2200** rpm
